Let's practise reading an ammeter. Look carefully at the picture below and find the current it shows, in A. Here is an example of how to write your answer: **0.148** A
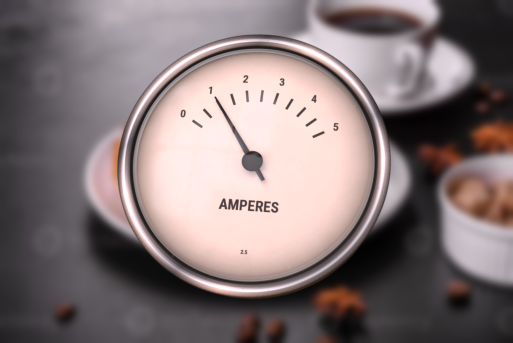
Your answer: **1** A
